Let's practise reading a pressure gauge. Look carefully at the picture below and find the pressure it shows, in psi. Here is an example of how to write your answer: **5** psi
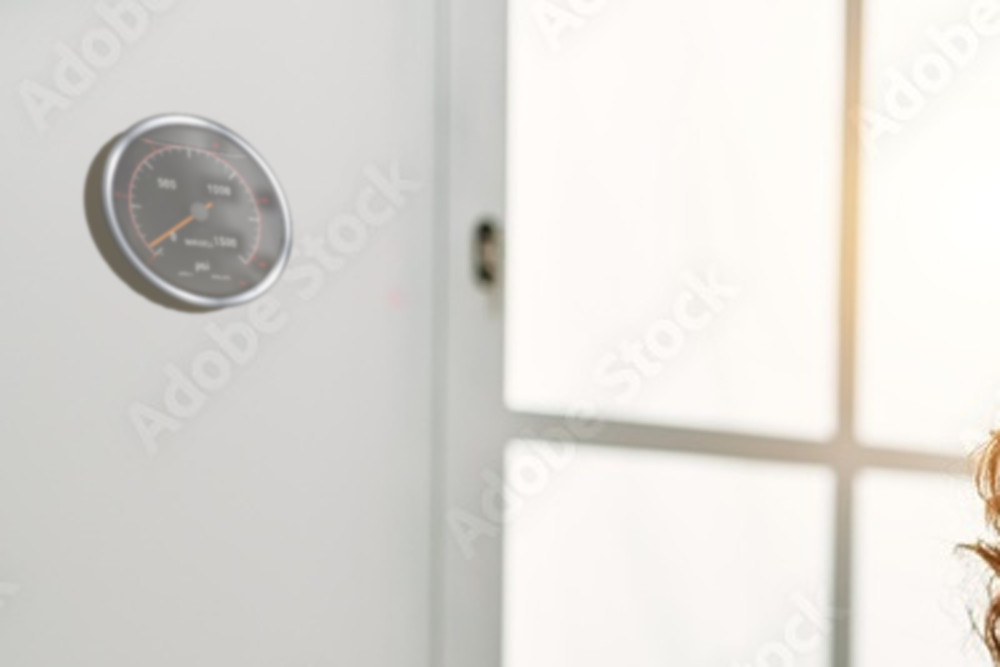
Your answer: **50** psi
